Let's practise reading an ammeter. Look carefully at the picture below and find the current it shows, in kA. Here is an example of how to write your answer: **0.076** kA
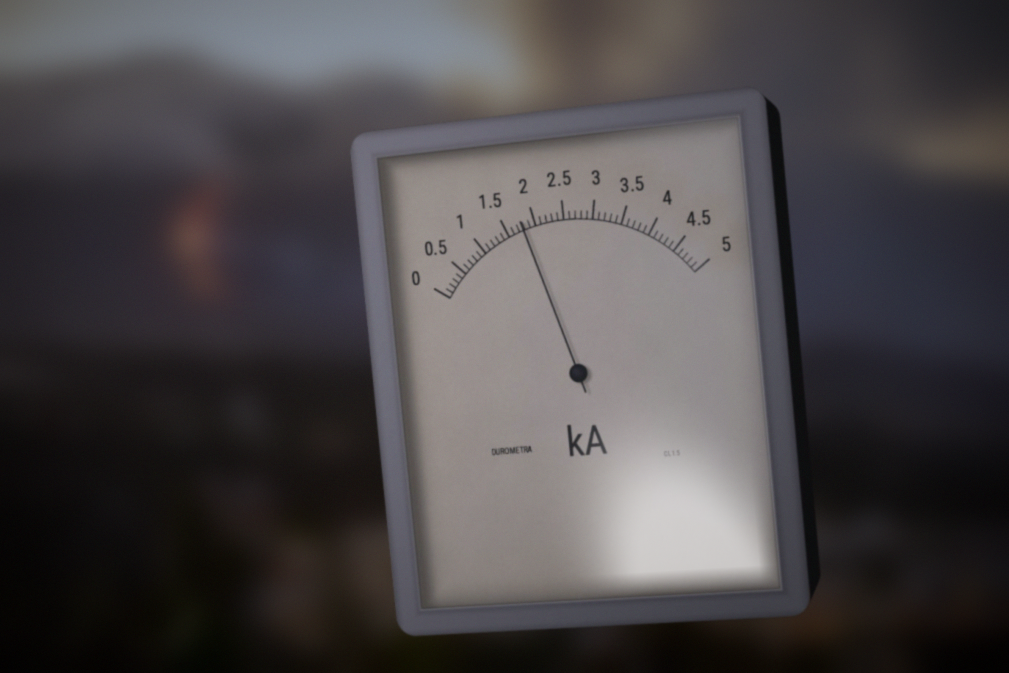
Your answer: **1.8** kA
